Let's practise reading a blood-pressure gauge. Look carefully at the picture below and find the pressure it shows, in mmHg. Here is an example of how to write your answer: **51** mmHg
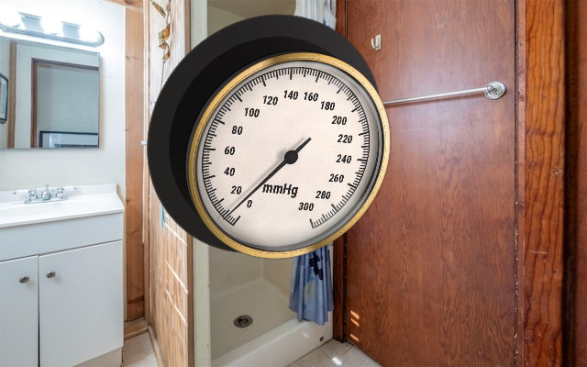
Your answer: **10** mmHg
